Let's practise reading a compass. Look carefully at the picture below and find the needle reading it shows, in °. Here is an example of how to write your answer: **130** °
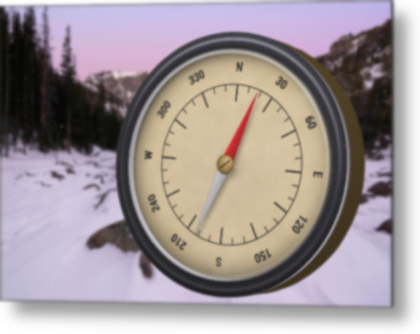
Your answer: **20** °
